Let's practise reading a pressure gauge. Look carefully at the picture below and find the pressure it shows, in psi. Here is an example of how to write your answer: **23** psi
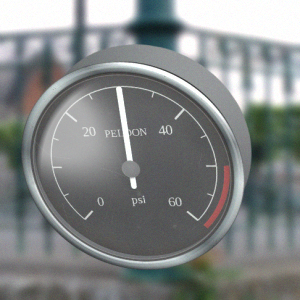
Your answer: **30** psi
